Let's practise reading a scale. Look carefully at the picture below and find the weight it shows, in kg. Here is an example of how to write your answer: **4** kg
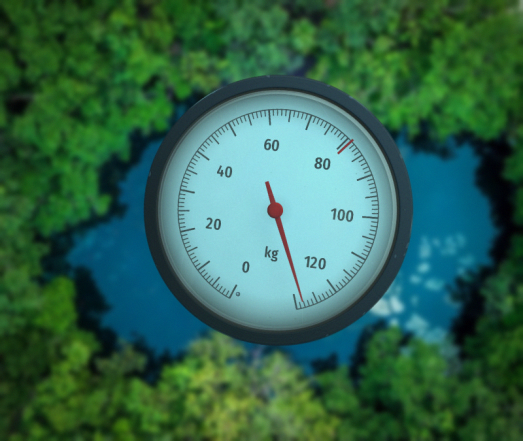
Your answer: **128** kg
